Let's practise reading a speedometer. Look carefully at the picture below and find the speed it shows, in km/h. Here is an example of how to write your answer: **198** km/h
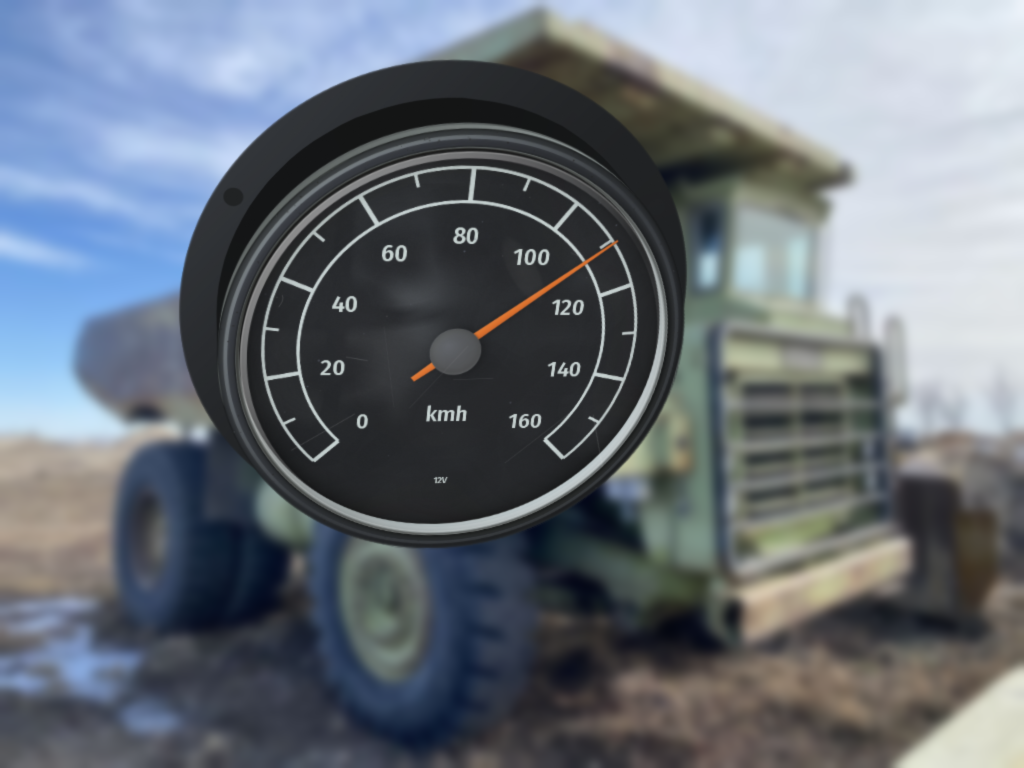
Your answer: **110** km/h
